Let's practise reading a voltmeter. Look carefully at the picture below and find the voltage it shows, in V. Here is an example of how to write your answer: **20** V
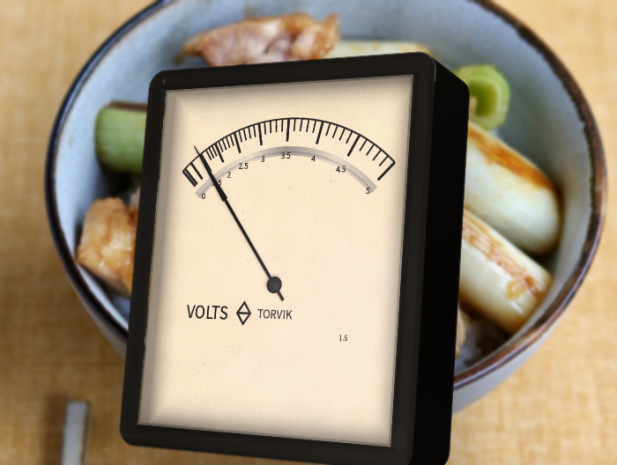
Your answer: **1.5** V
